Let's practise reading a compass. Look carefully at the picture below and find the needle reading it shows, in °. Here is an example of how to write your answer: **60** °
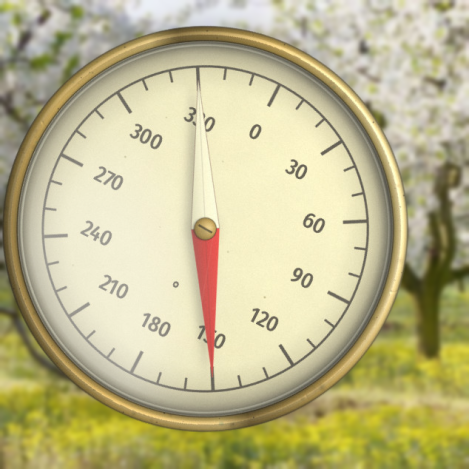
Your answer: **150** °
